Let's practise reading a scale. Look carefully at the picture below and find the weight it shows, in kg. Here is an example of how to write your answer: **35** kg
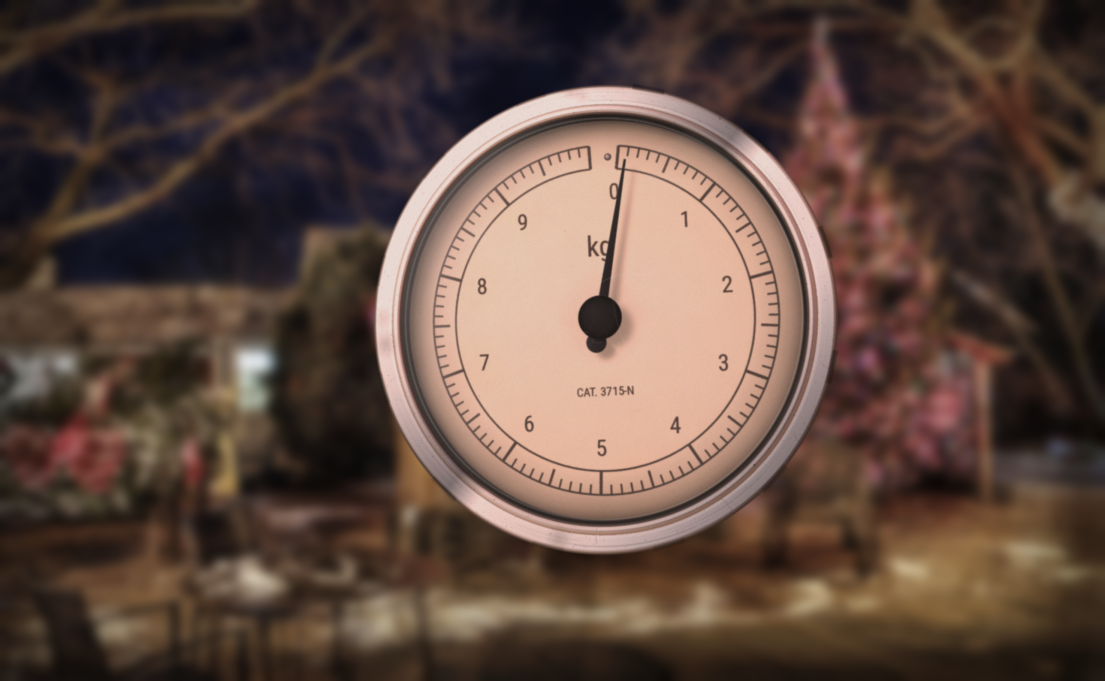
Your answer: **0.1** kg
